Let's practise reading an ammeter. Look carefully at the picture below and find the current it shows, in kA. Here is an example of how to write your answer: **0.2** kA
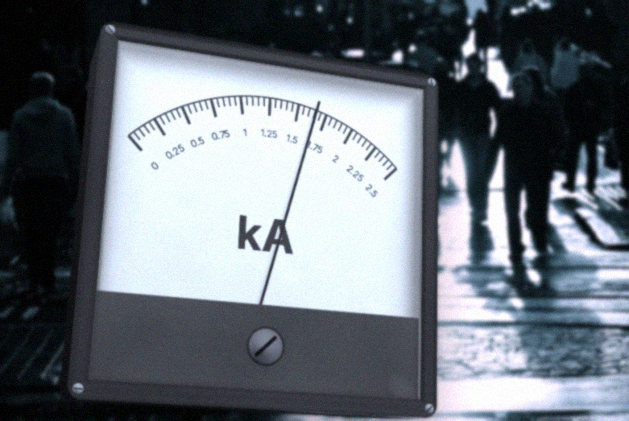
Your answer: **1.65** kA
